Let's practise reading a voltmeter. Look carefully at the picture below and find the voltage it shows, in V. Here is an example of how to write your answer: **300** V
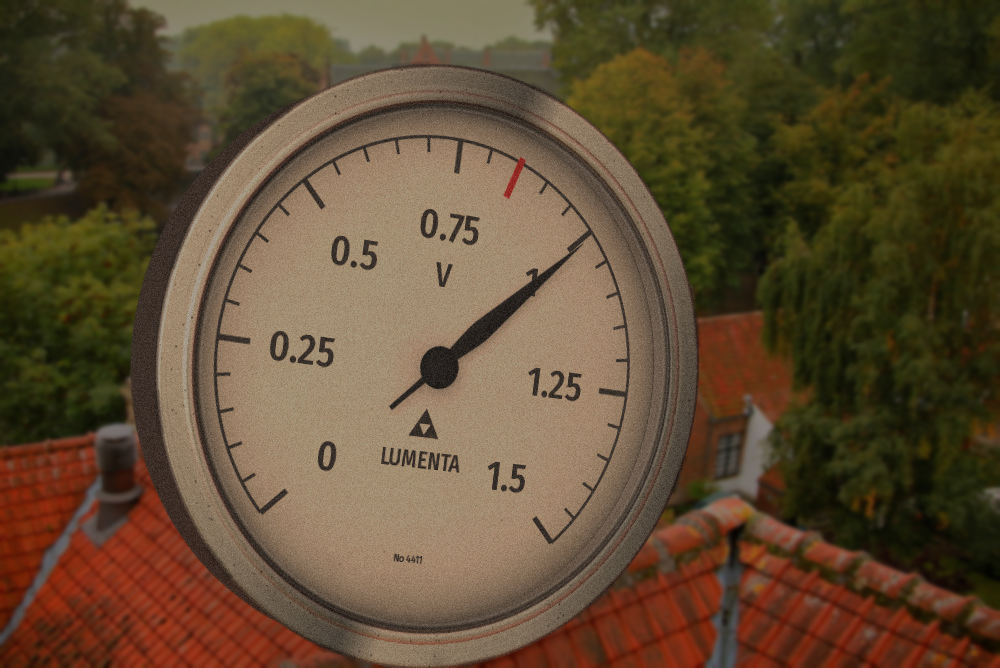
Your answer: **1** V
